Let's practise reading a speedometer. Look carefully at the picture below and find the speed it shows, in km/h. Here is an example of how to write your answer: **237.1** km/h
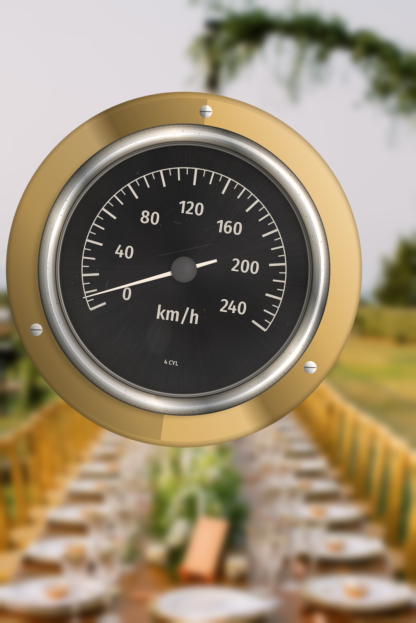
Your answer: **7.5** km/h
